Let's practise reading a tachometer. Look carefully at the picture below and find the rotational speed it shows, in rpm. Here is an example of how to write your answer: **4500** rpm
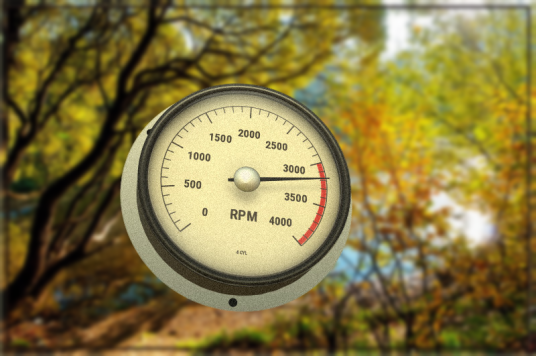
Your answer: **3200** rpm
